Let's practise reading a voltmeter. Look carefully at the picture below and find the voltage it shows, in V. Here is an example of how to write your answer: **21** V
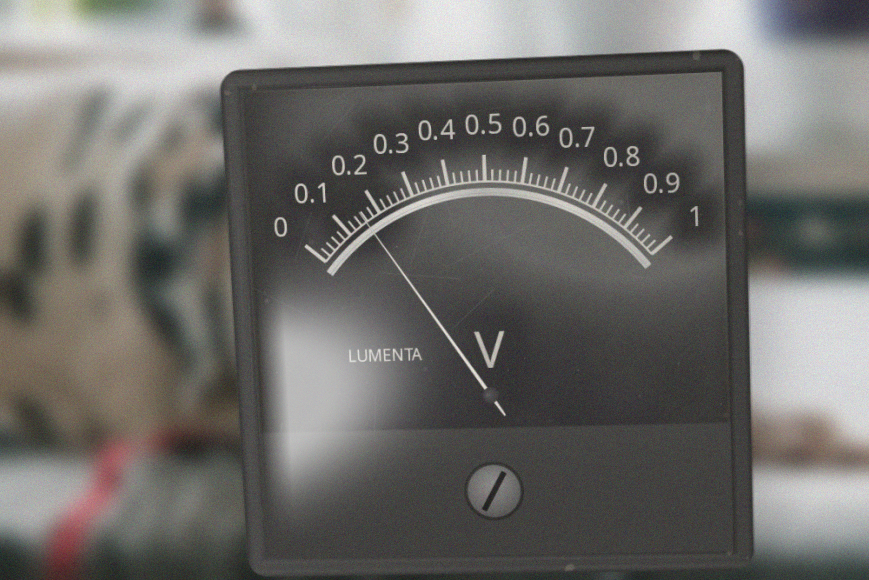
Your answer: **0.16** V
